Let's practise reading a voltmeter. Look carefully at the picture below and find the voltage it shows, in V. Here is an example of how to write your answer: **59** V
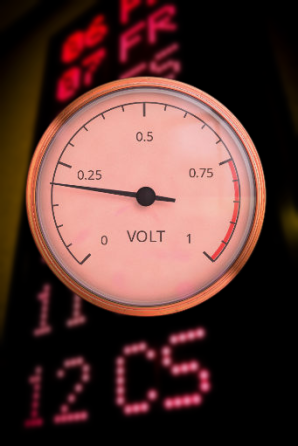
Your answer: **0.2** V
